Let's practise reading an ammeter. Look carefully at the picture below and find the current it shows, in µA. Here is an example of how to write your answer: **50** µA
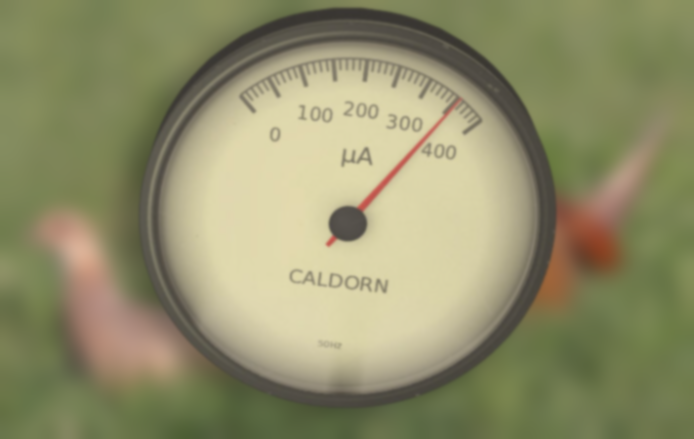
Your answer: **350** µA
